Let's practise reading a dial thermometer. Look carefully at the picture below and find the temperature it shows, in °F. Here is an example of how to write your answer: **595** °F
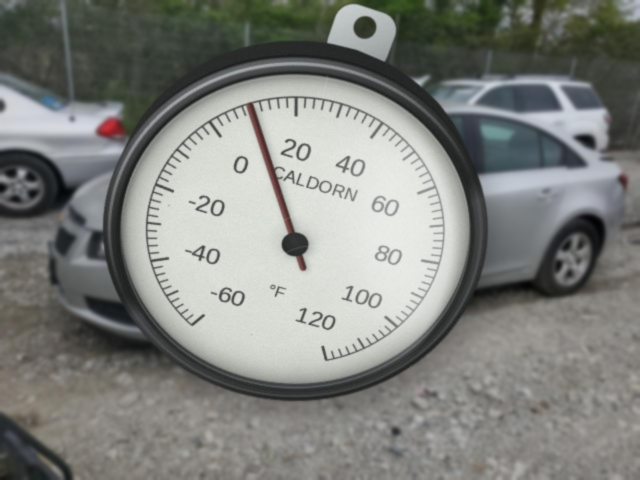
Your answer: **10** °F
